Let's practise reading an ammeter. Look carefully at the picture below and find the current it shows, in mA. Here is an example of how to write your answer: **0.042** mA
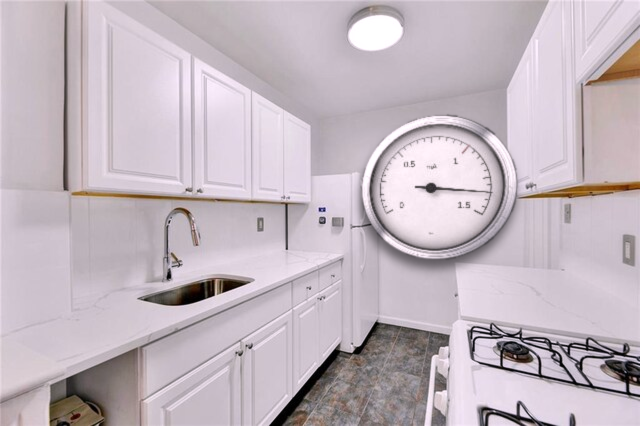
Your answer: **1.35** mA
